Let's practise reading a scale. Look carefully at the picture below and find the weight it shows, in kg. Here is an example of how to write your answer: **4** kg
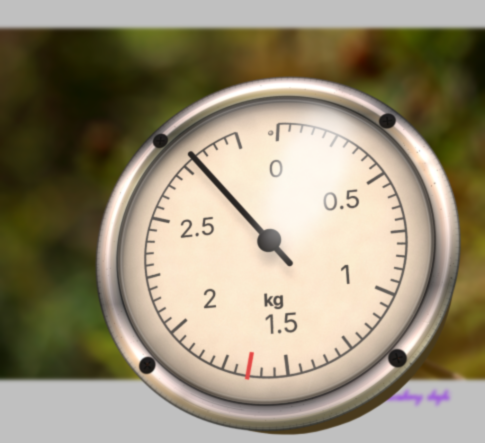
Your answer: **2.8** kg
